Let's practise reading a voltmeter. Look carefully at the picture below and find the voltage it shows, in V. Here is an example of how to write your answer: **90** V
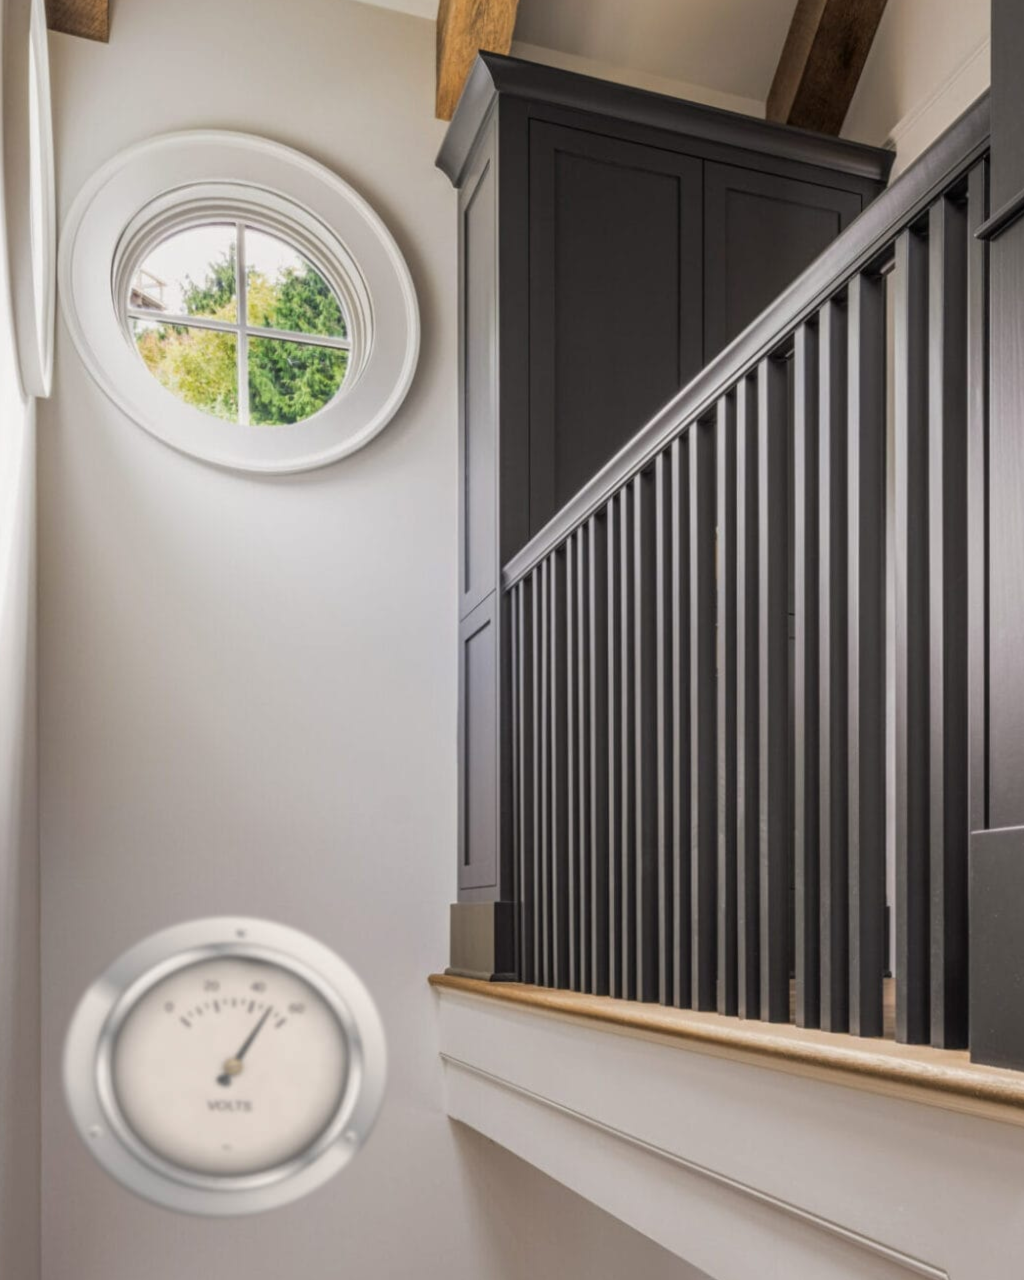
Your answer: **50** V
